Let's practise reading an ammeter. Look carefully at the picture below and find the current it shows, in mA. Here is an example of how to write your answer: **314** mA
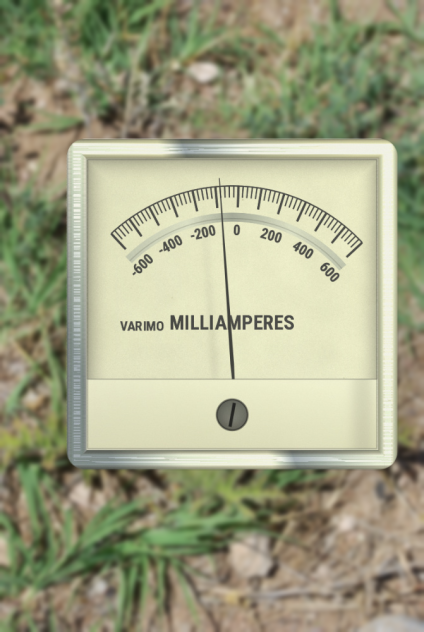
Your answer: **-80** mA
